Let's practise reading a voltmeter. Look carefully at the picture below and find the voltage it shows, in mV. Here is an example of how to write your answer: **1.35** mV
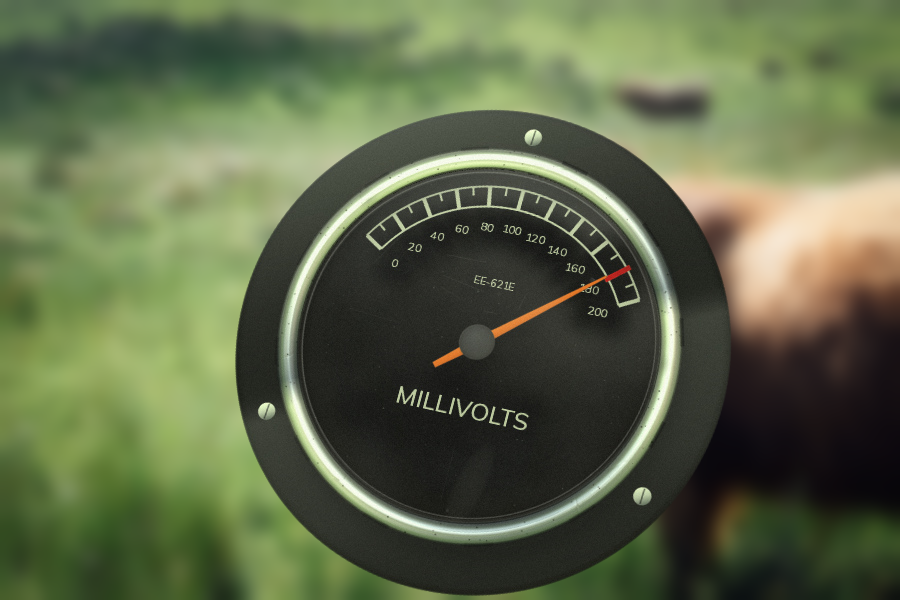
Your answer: **180** mV
